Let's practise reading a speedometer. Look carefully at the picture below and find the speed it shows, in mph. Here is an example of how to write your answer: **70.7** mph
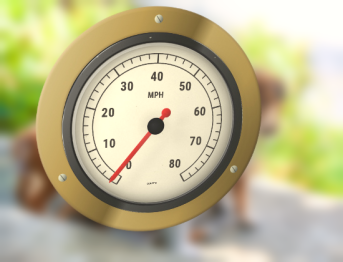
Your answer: **2** mph
